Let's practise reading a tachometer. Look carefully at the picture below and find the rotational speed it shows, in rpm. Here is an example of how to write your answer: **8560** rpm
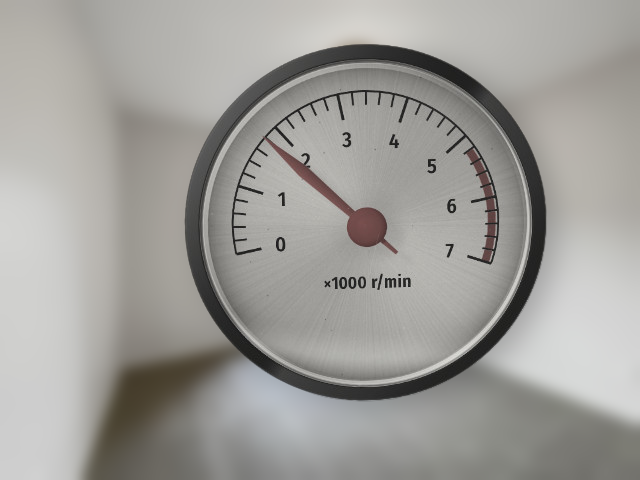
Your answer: **1800** rpm
